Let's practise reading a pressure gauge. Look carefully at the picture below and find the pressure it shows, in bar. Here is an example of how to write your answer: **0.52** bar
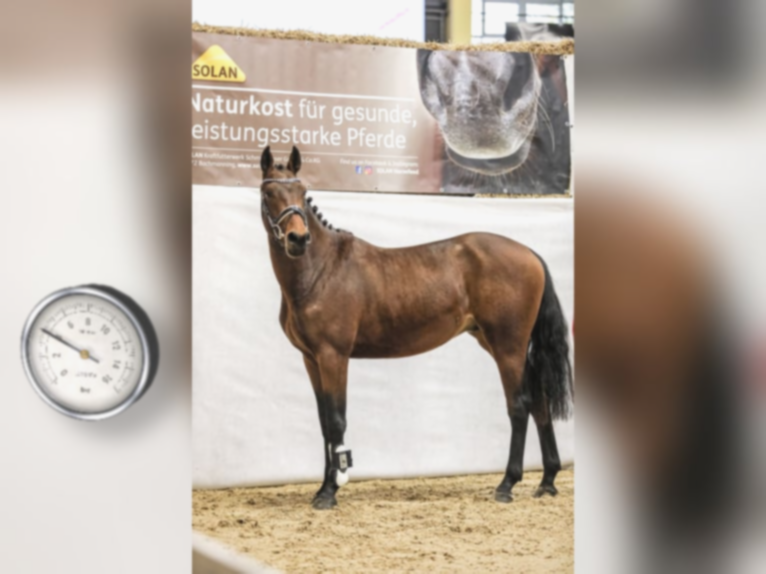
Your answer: **4** bar
